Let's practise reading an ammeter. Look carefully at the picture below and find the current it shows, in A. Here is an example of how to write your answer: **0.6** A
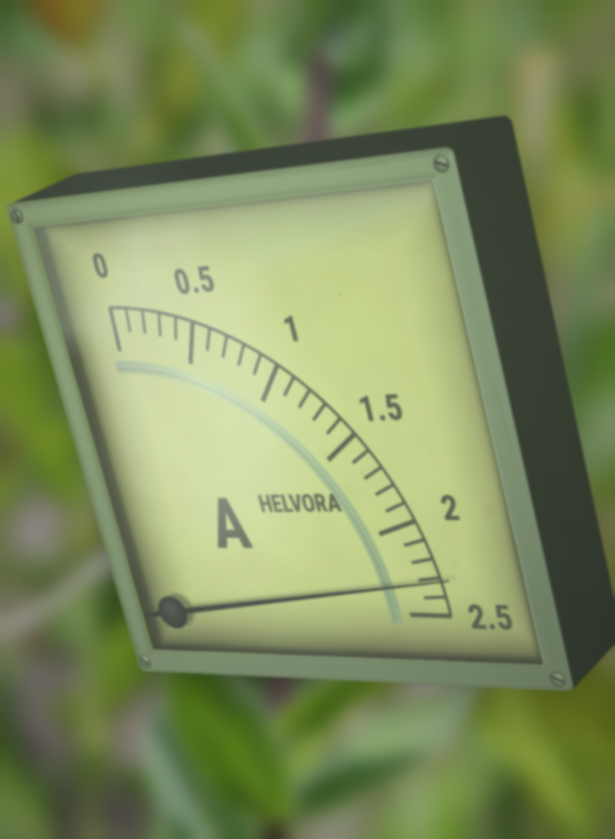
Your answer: **2.3** A
